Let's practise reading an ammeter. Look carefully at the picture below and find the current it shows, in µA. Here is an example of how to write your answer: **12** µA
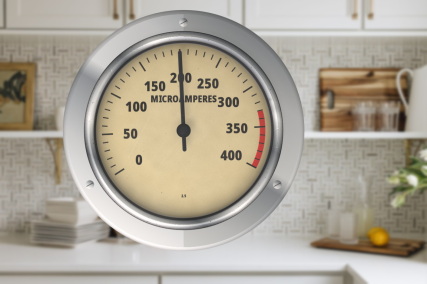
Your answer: **200** µA
